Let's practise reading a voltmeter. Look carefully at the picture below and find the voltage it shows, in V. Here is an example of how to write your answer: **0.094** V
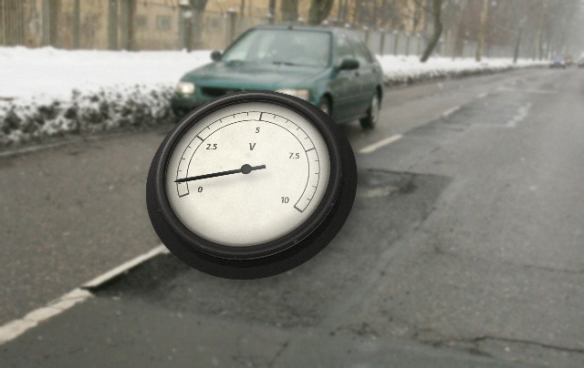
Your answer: **0.5** V
